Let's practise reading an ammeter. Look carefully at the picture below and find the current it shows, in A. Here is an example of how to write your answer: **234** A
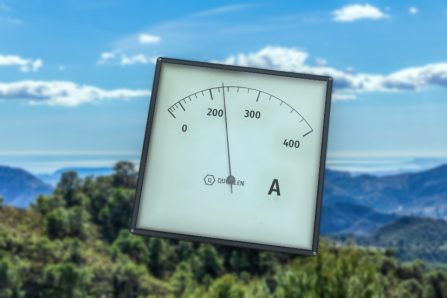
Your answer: **230** A
